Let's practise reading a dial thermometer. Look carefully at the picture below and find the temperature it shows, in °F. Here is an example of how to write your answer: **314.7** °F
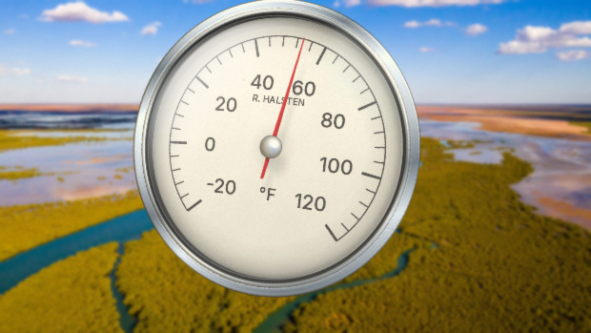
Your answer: **54** °F
